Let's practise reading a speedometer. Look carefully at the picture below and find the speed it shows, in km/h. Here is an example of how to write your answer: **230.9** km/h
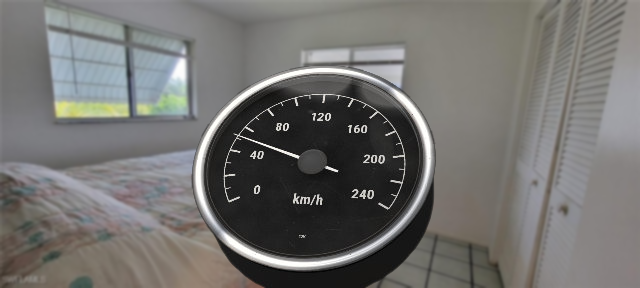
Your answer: **50** km/h
